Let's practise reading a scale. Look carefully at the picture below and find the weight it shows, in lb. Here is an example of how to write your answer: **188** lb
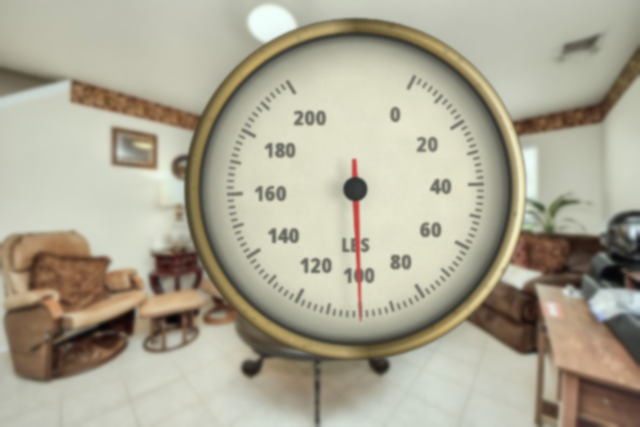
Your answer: **100** lb
